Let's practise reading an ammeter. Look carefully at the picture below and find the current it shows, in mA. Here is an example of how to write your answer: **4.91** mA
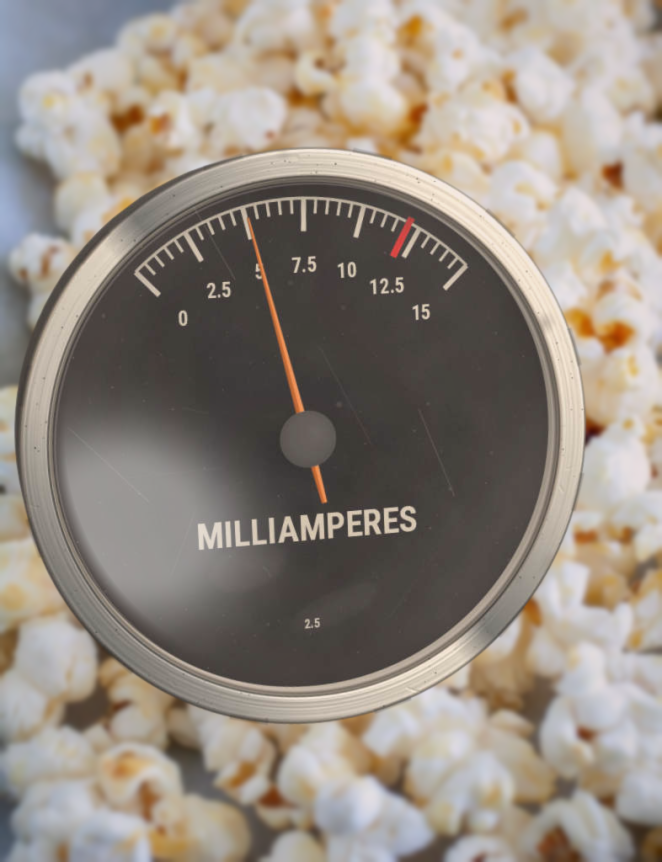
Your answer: **5** mA
